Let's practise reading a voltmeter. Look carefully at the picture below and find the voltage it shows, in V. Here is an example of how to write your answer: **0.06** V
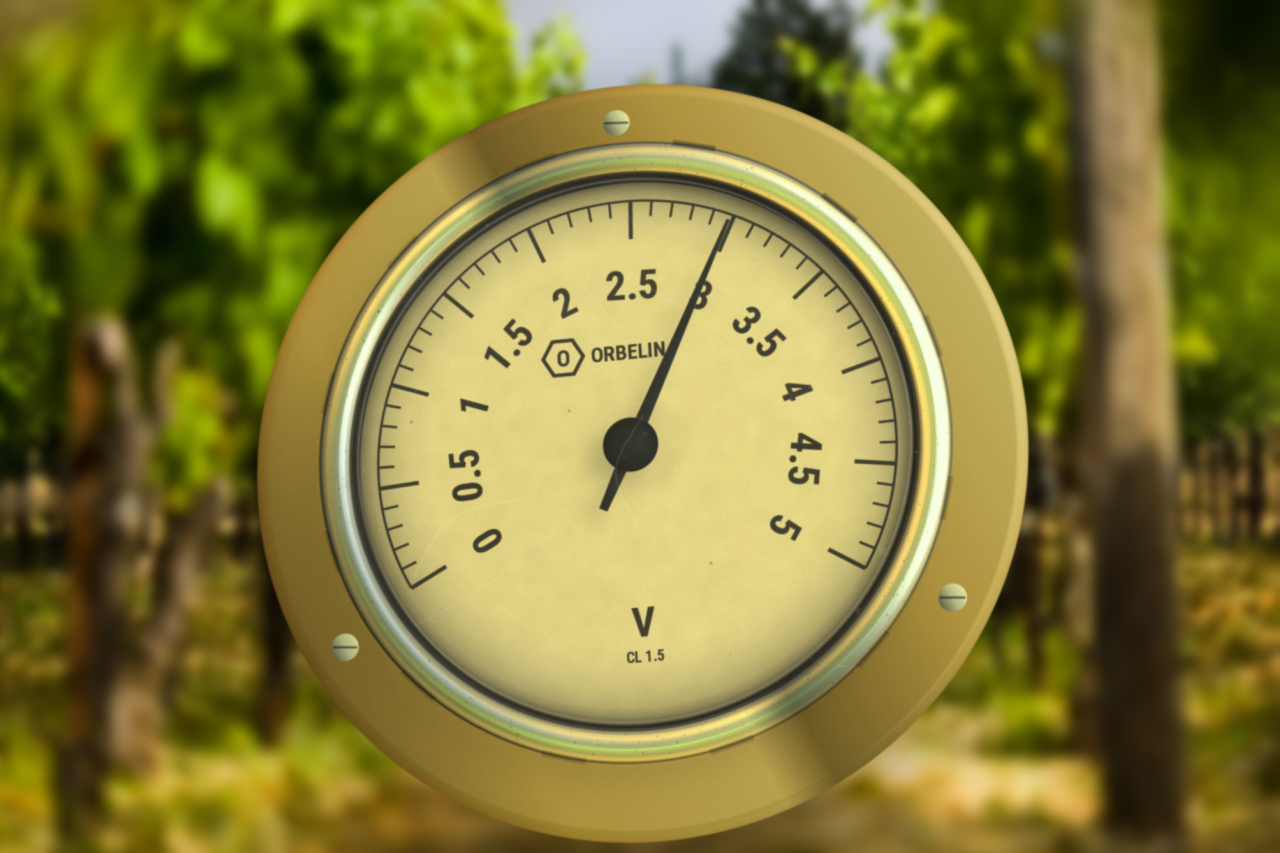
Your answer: **3** V
